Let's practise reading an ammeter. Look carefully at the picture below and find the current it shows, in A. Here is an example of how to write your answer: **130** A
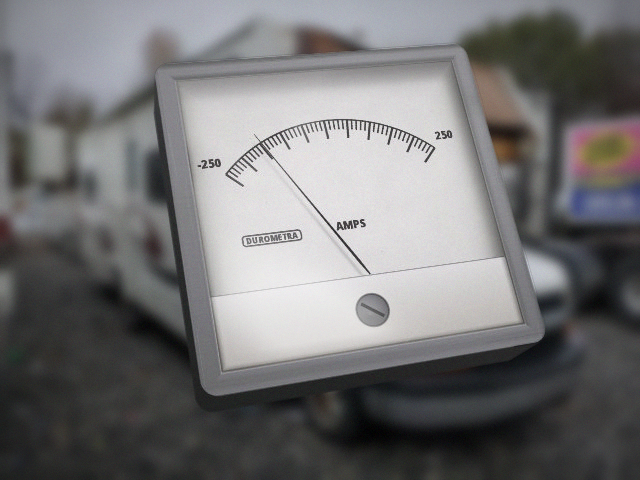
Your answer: **-150** A
